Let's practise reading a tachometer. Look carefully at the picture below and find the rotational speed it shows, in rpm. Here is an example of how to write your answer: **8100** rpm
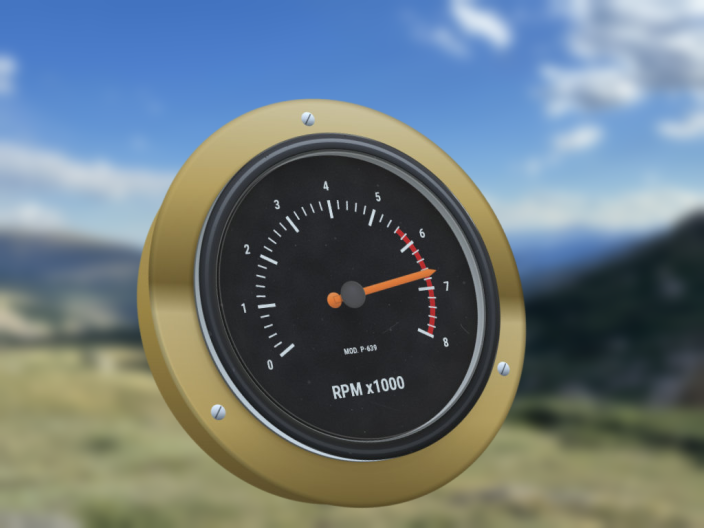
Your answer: **6700** rpm
